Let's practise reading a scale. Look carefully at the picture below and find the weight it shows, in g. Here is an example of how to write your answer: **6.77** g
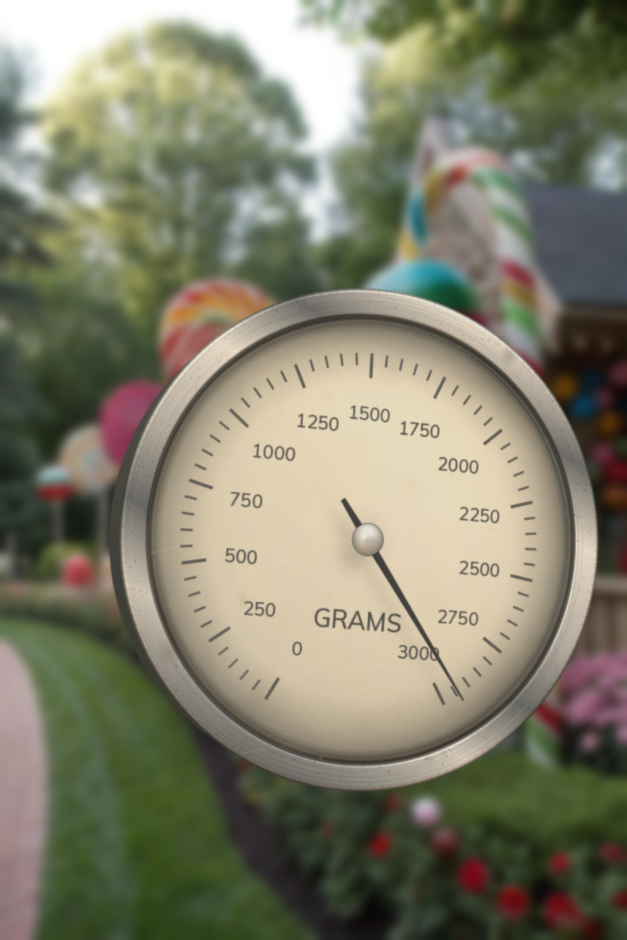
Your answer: **2950** g
